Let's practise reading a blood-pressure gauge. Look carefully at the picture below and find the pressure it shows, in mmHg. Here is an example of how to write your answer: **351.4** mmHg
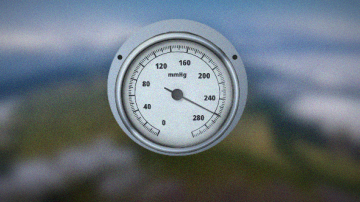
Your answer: **260** mmHg
